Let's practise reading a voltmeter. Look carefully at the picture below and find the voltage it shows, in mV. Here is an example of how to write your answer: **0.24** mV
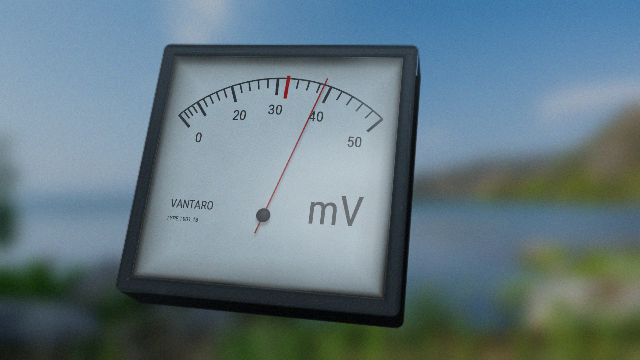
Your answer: **39** mV
